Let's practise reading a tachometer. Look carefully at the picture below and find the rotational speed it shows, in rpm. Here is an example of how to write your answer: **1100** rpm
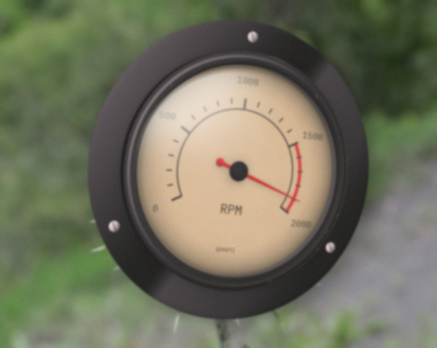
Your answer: **1900** rpm
